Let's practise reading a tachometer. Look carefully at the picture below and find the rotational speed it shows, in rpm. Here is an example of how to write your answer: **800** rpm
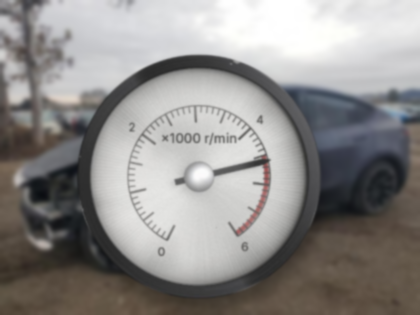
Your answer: **4600** rpm
